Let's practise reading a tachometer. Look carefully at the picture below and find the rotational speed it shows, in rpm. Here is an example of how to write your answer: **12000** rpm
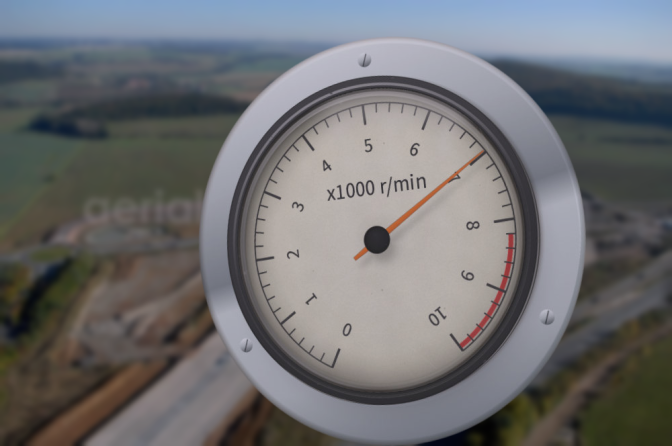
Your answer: **7000** rpm
